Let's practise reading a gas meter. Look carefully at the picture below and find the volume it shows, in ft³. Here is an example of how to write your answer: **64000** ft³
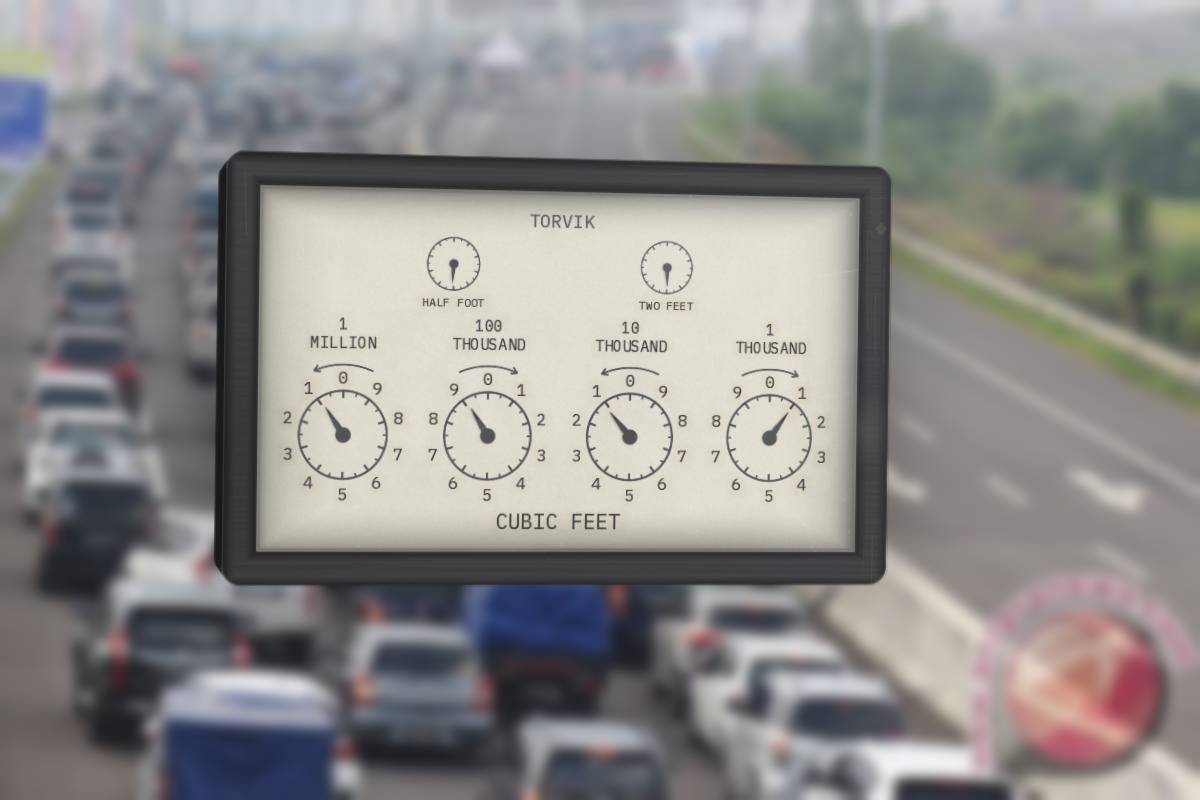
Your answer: **91100** ft³
